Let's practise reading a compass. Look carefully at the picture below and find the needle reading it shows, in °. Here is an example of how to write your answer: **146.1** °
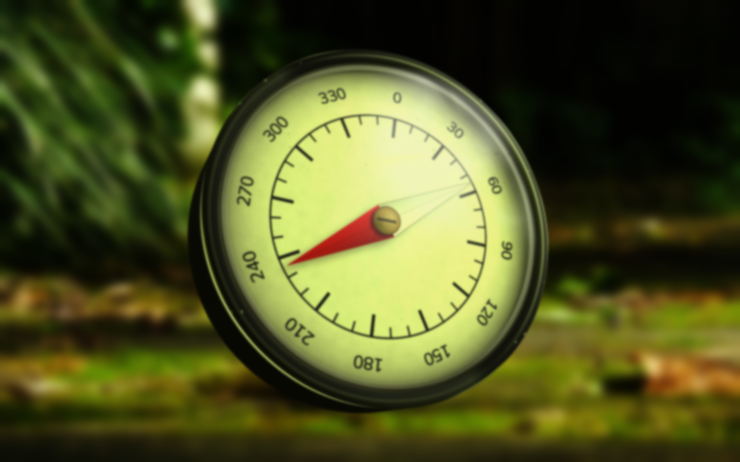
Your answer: **235** °
